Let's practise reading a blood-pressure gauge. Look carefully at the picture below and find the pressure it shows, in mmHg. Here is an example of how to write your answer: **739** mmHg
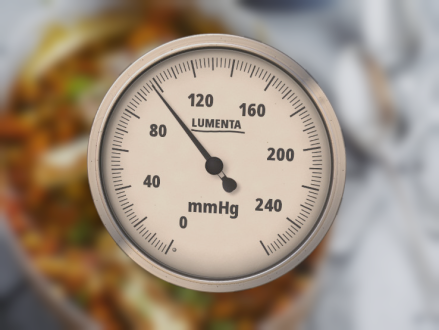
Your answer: **98** mmHg
